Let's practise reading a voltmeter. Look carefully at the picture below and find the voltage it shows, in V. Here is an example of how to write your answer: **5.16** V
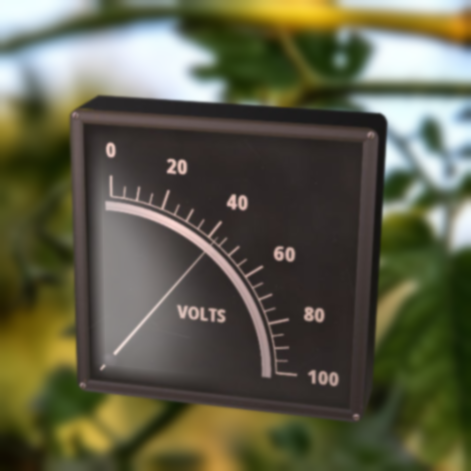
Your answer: **42.5** V
